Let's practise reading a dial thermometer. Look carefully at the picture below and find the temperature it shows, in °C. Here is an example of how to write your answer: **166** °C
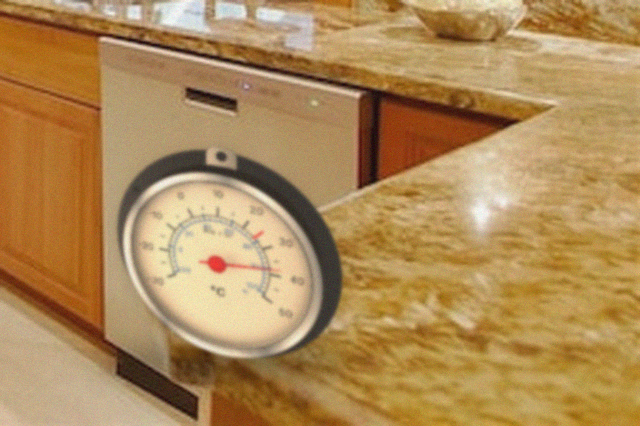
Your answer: **37.5** °C
